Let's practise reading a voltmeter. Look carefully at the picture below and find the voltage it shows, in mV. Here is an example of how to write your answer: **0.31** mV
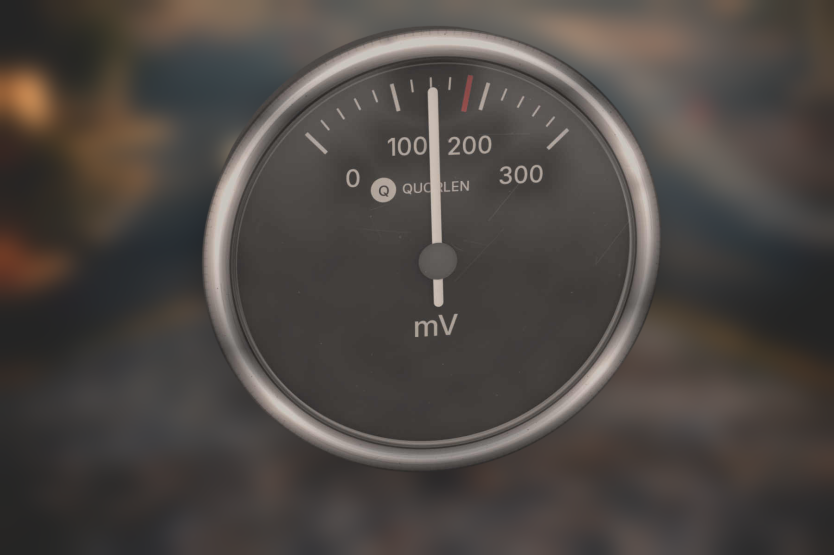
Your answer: **140** mV
